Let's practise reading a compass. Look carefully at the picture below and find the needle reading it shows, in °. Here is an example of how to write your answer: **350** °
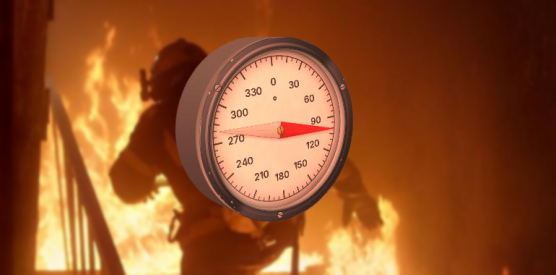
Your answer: **100** °
